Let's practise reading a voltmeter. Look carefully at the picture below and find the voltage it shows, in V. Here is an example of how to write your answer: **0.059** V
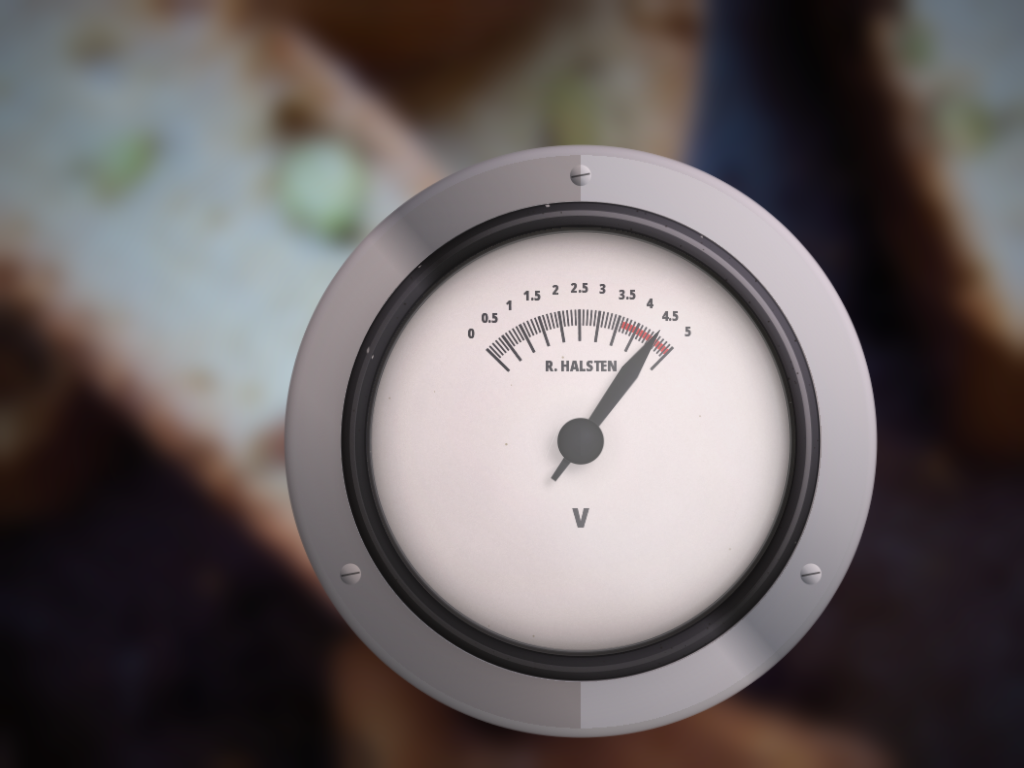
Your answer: **4.5** V
